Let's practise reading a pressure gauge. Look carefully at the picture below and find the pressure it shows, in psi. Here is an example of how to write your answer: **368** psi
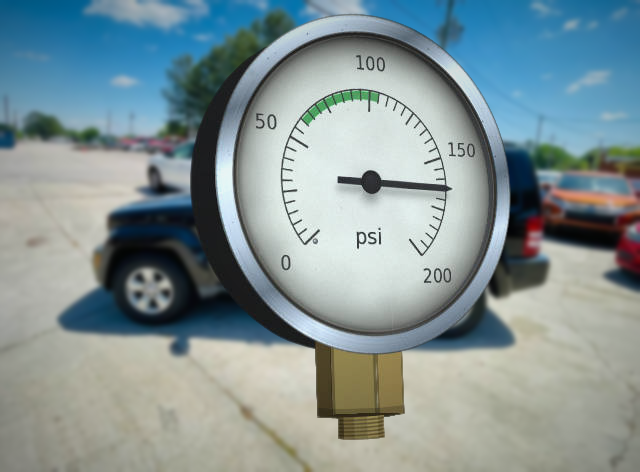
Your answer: **165** psi
